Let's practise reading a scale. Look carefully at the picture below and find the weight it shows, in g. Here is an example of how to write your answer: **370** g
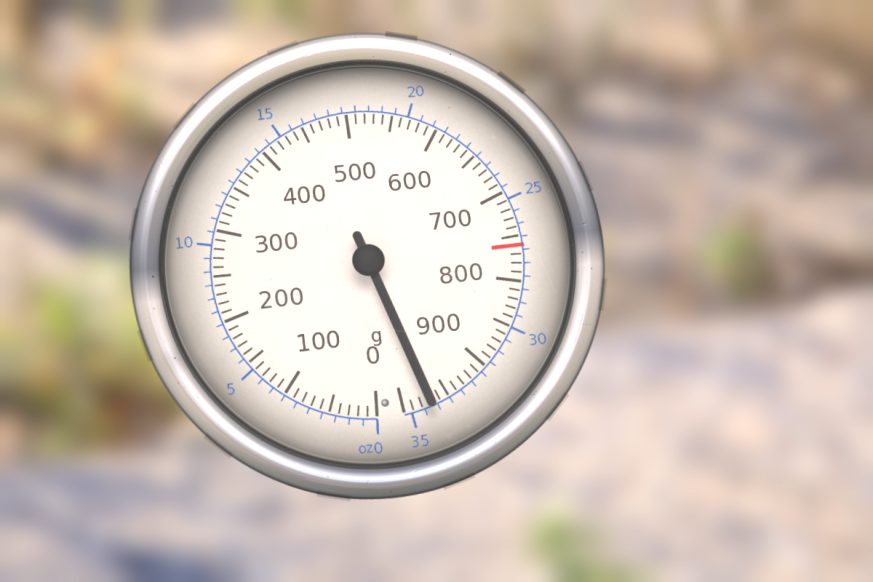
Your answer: **970** g
